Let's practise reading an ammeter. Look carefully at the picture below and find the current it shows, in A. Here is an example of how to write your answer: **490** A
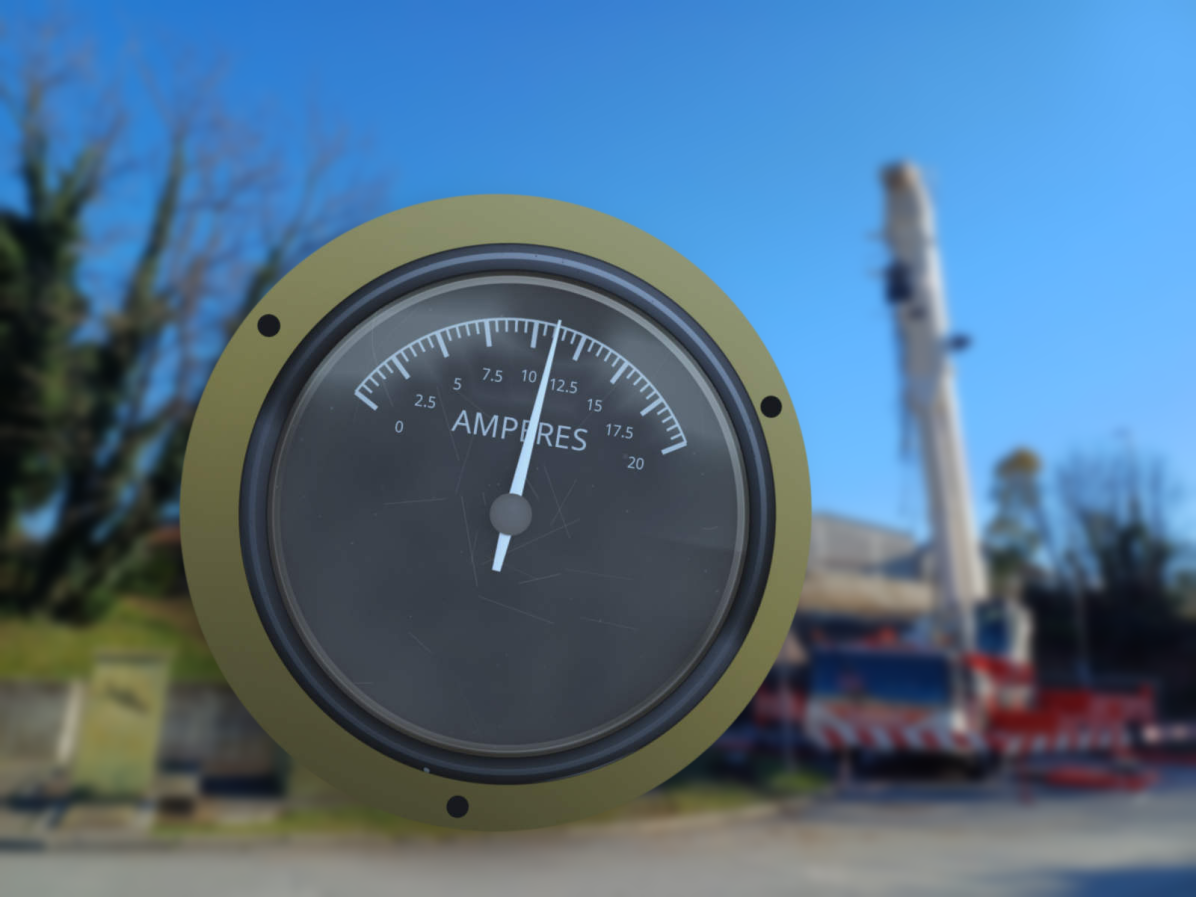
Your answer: **11** A
